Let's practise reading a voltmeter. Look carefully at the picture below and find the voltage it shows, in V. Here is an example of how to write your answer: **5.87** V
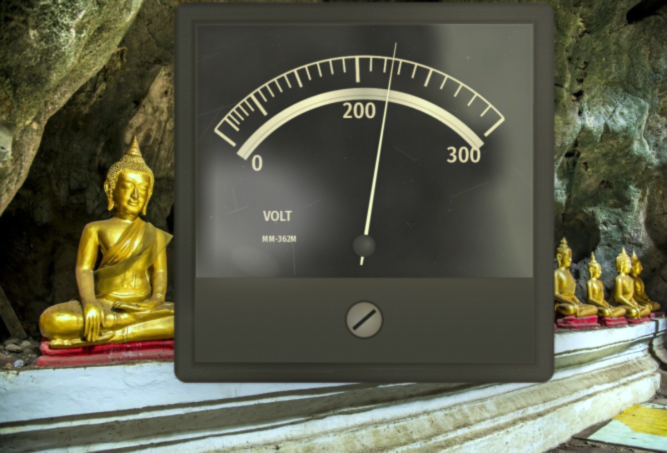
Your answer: **225** V
